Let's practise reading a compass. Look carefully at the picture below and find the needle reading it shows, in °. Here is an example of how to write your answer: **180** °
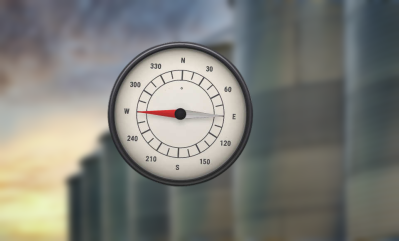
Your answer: **270** °
